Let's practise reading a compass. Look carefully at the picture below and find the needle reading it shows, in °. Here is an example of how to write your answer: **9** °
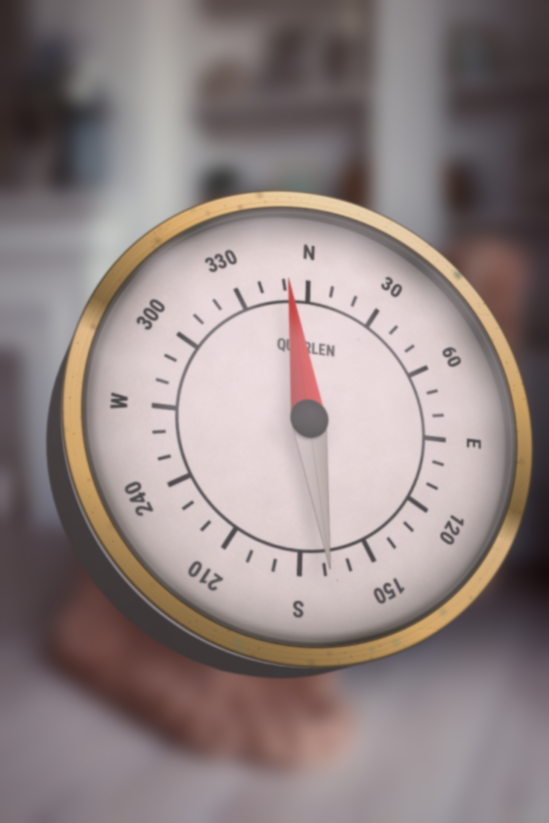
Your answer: **350** °
